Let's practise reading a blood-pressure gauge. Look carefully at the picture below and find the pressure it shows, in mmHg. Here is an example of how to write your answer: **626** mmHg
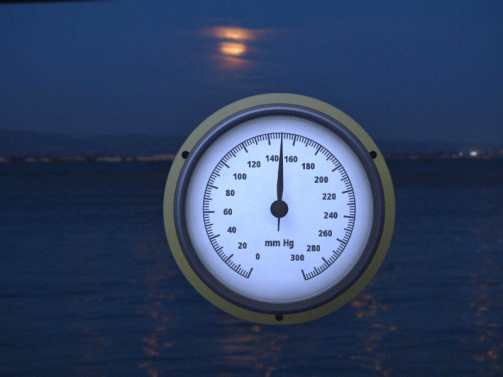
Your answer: **150** mmHg
